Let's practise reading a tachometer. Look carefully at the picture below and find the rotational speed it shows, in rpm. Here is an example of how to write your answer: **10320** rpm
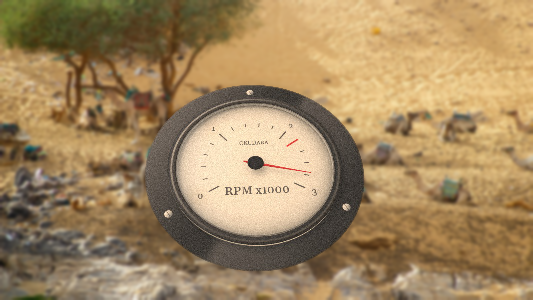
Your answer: **2800** rpm
